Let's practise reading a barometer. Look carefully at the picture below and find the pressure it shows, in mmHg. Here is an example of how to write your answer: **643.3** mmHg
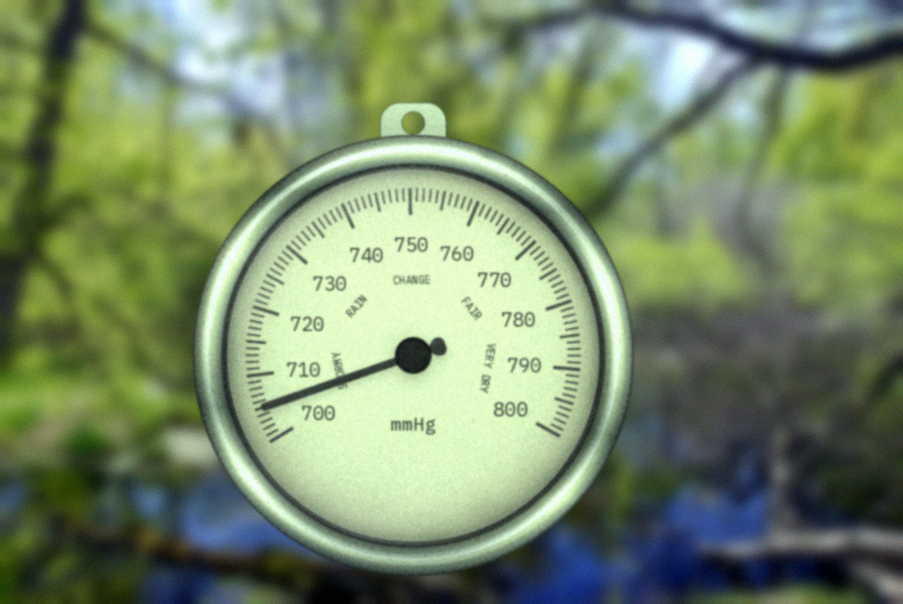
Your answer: **705** mmHg
